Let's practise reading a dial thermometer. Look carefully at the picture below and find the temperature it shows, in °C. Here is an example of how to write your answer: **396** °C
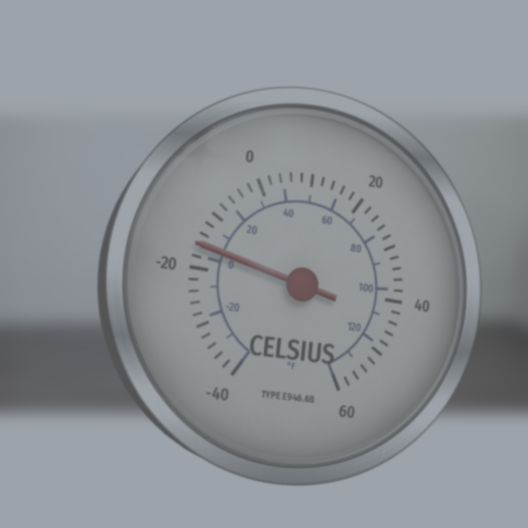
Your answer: **-16** °C
